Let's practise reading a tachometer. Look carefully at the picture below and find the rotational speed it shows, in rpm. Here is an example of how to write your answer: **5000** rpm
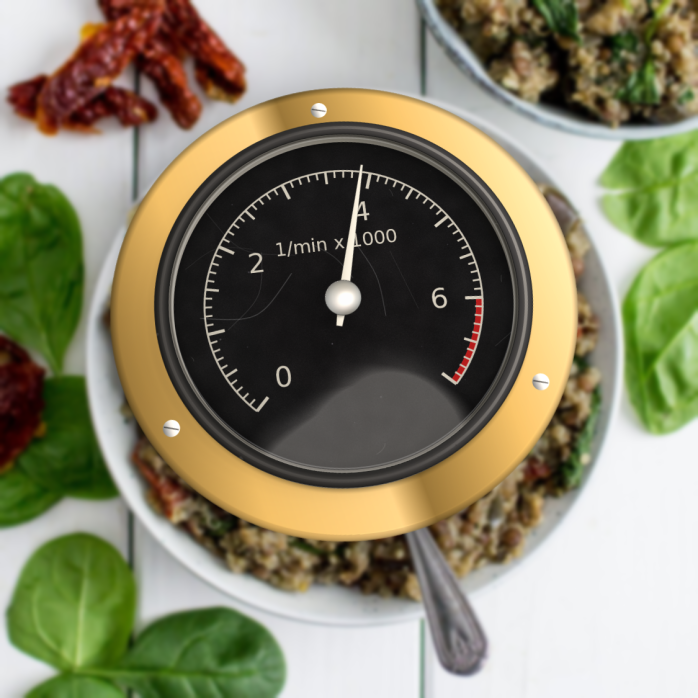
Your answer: **3900** rpm
